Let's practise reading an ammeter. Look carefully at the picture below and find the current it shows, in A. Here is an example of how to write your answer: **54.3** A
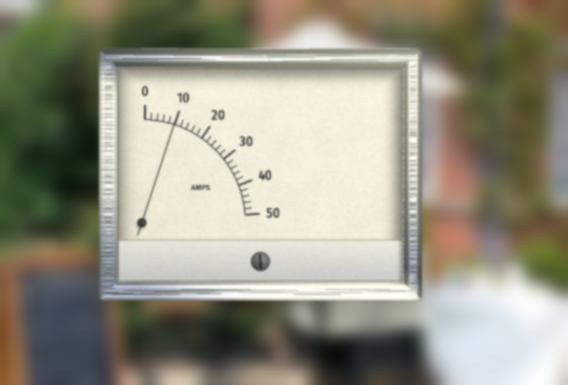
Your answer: **10** A
